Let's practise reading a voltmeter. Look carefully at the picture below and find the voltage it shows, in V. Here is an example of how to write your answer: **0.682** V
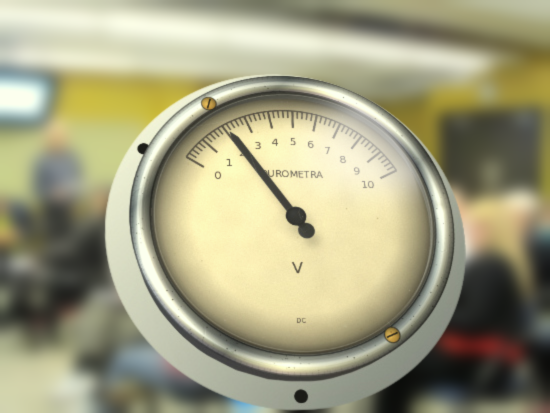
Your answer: **2** V
